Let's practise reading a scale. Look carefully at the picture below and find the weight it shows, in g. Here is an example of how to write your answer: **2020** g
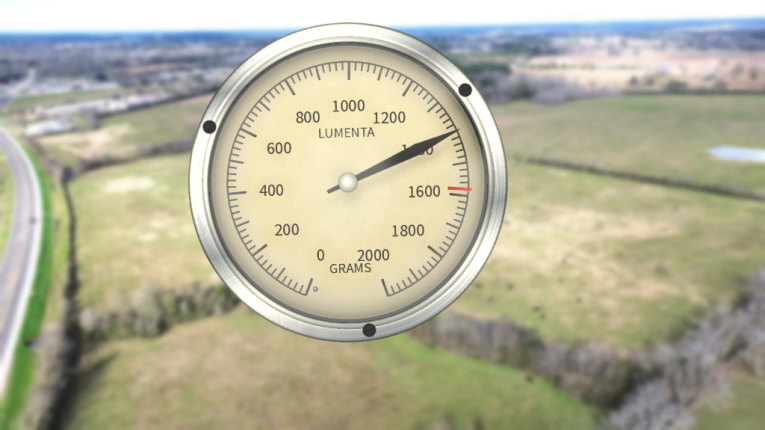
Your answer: **1400** g
